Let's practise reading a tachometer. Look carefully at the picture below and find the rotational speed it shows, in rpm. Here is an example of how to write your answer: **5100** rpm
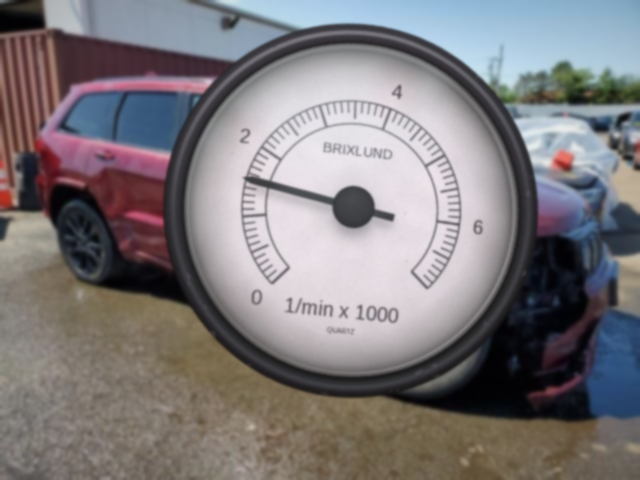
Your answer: **1500** rpm
